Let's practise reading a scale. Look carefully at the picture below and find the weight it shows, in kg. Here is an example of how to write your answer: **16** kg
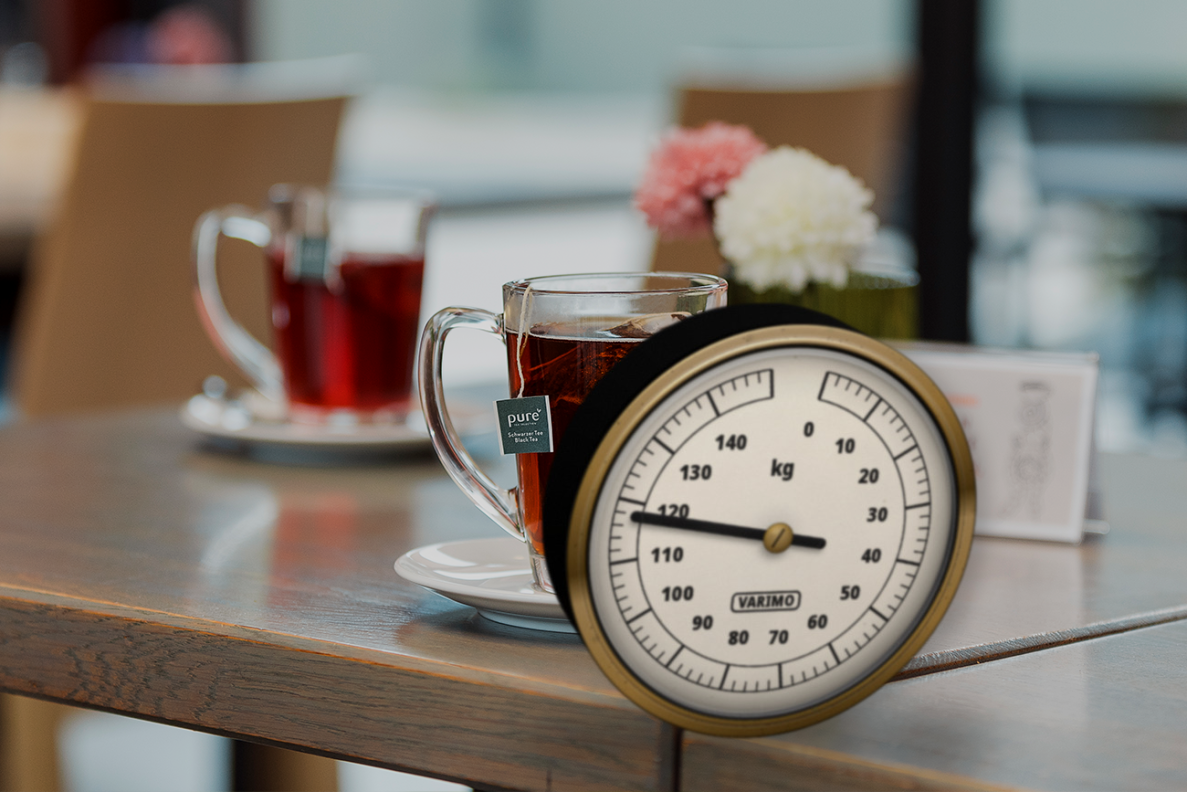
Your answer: **118** kg
